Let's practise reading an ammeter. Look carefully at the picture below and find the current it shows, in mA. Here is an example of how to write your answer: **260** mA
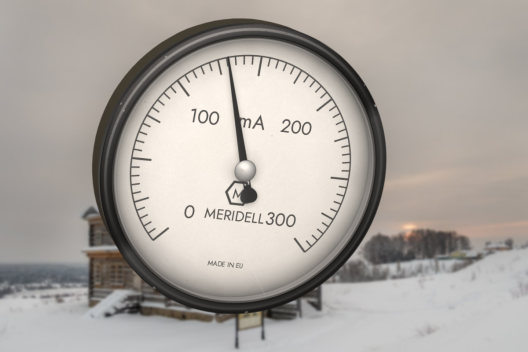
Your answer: **130** mA
